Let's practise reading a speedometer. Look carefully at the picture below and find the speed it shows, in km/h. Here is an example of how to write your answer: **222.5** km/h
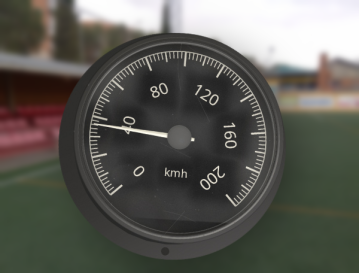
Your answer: **36** km/h
